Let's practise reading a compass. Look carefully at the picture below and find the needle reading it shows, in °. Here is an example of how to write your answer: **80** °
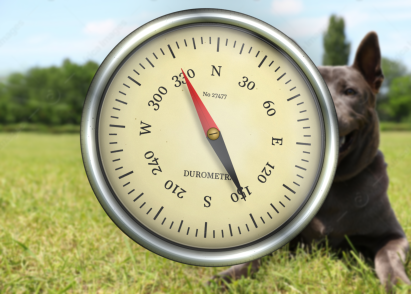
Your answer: **330** °
